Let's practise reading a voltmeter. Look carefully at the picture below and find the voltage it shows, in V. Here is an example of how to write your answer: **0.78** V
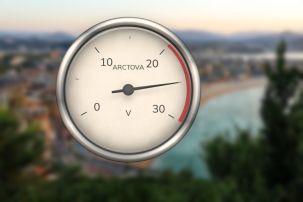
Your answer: **25** V
